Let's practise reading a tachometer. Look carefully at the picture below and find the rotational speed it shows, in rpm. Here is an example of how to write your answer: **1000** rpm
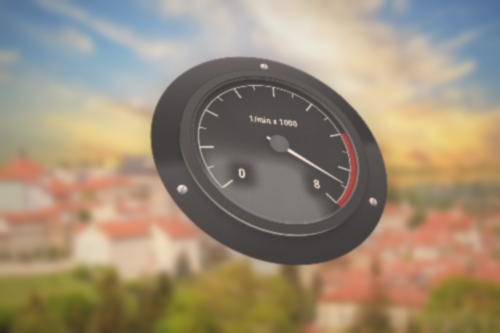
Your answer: **7500** rpm
